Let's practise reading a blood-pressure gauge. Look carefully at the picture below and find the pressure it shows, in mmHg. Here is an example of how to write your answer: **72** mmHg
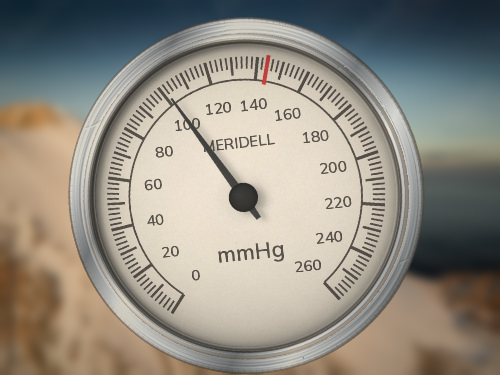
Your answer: **102** mmHg
